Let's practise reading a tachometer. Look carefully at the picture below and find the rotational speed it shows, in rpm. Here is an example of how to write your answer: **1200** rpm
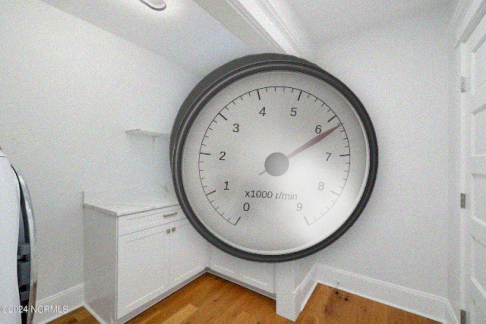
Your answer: **6200** rpm
